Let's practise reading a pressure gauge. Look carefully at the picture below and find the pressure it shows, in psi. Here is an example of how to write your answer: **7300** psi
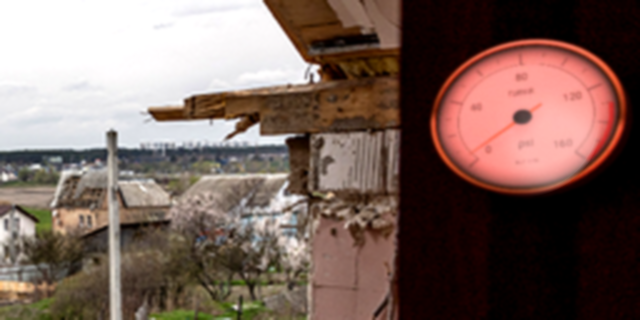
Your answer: **5** psi
